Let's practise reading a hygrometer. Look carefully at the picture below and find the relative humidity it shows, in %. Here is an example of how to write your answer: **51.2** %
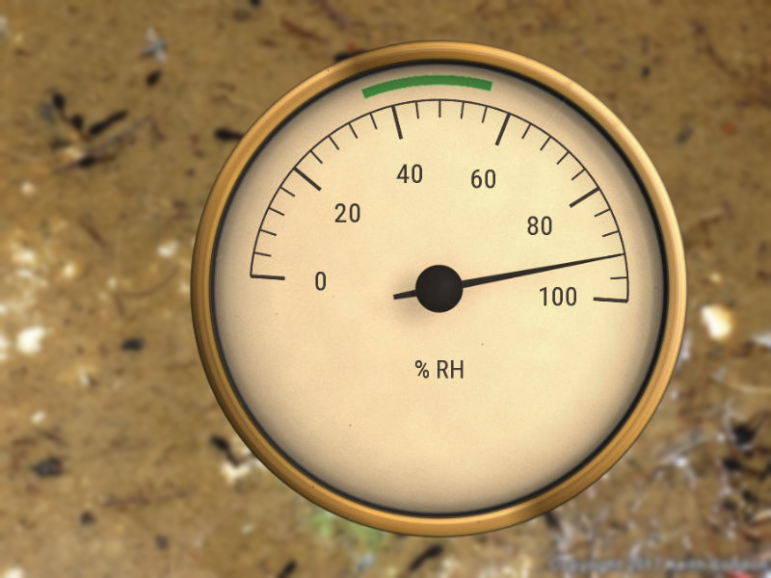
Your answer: **92** %
